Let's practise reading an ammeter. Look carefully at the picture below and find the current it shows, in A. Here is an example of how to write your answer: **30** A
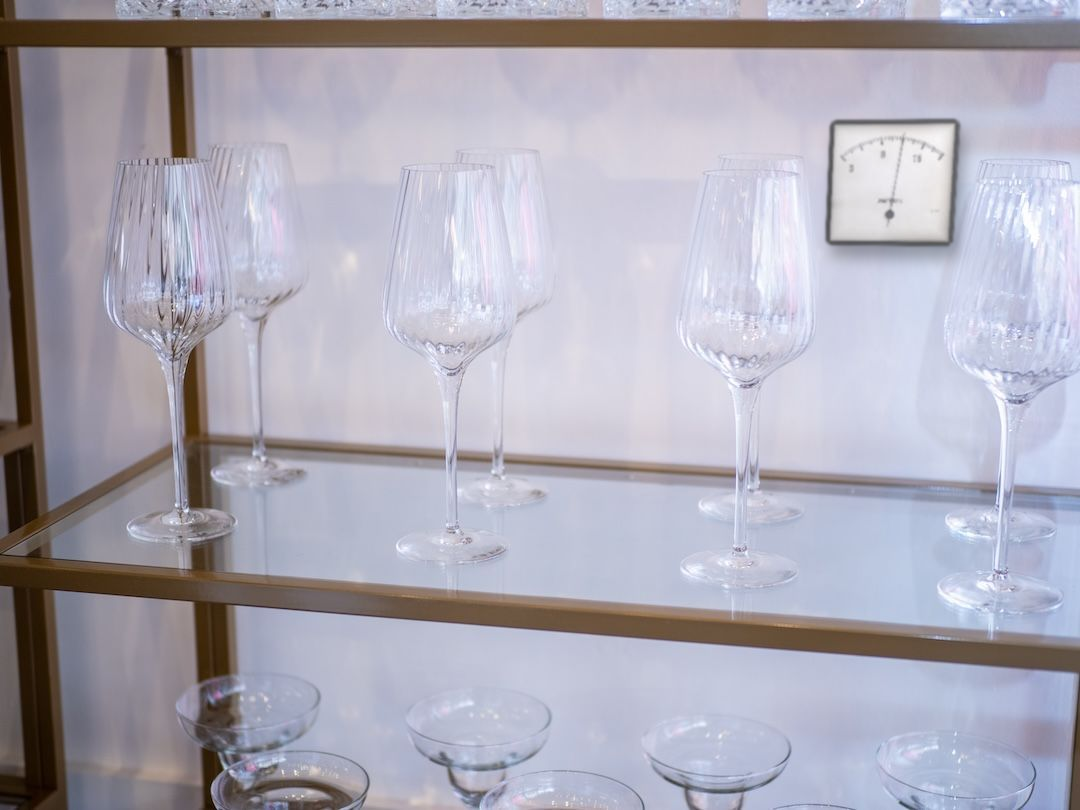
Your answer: **12** A
